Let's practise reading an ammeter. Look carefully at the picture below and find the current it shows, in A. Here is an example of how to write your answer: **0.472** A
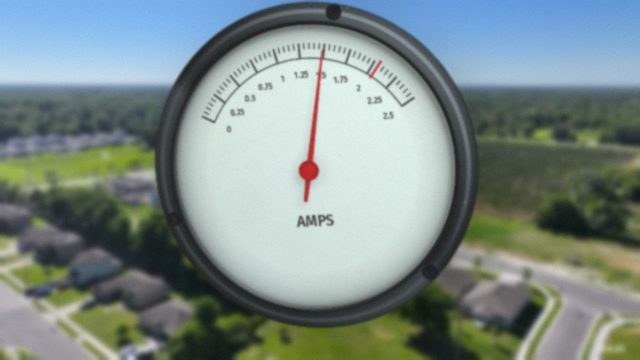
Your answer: **1.5** A
